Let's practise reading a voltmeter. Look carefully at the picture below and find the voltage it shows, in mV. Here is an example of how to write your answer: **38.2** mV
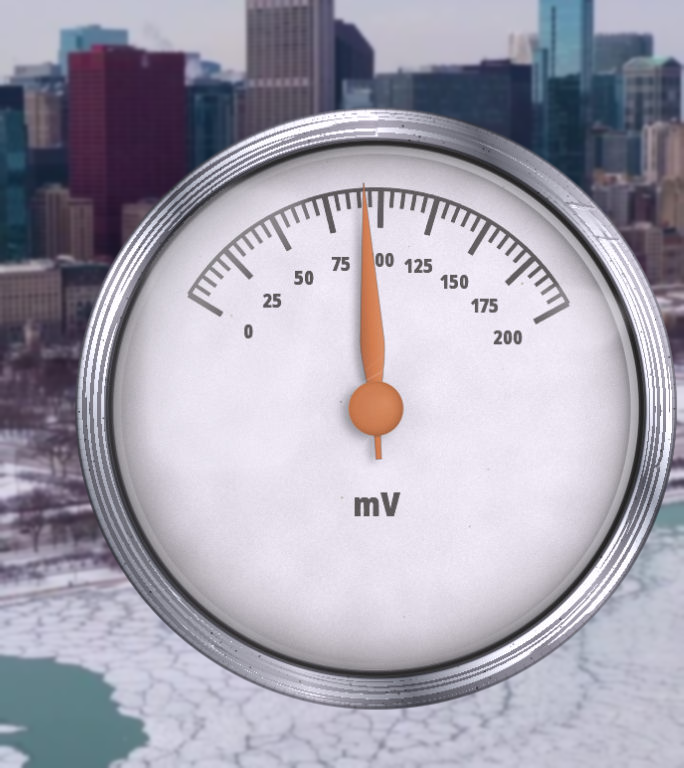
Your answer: **92.5** mV
